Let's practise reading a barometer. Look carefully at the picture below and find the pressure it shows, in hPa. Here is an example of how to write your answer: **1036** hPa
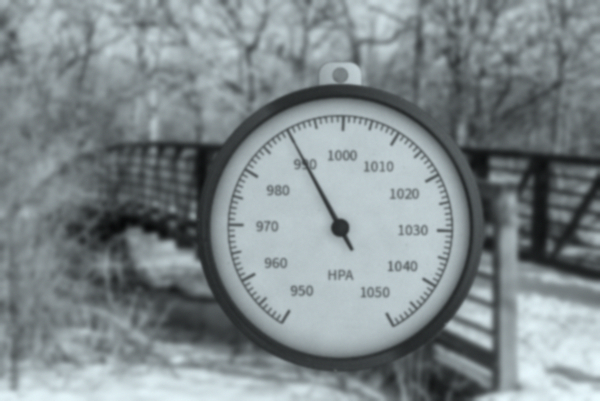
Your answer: **990** hPa
